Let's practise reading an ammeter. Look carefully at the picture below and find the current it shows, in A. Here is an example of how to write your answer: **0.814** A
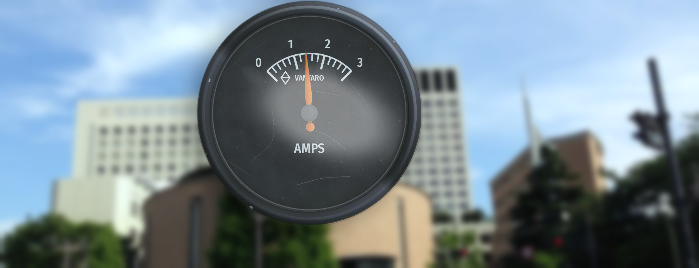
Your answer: **1.4** A
